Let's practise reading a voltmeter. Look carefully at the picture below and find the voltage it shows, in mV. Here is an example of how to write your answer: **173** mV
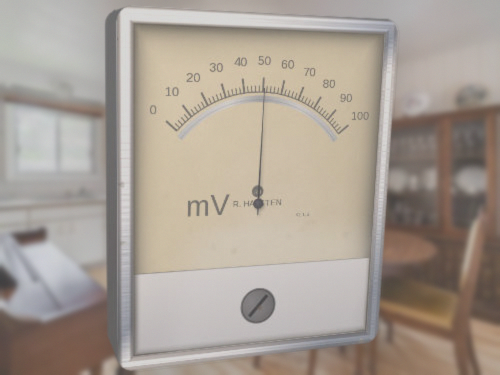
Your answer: **50** mV
